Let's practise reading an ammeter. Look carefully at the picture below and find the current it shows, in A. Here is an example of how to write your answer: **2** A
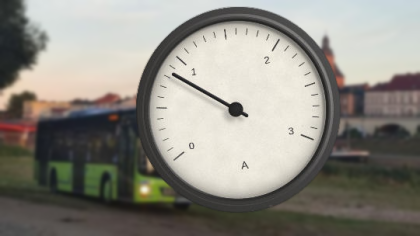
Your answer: **0.85** A
